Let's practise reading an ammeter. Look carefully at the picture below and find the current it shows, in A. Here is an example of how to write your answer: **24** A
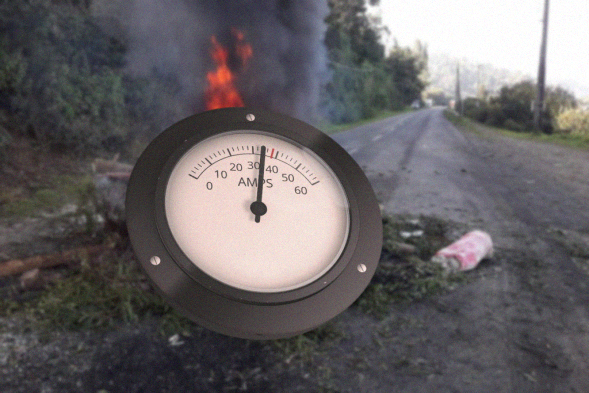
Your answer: **34** A
